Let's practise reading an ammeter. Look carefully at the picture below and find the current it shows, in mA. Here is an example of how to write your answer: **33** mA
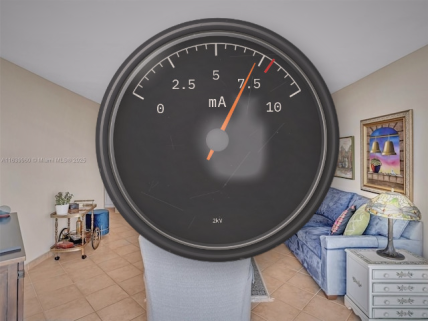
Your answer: **7.25** mA
